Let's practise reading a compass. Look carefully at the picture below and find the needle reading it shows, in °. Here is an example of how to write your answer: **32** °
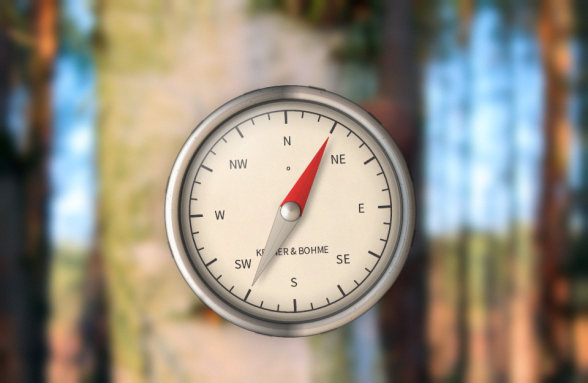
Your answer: **30** °
